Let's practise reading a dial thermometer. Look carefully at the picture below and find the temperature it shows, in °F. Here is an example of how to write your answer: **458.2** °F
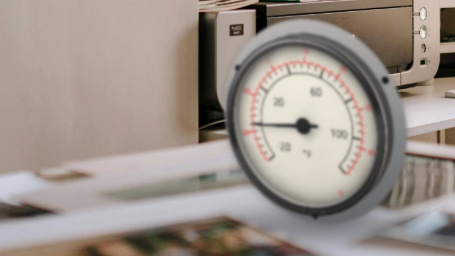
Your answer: **0** °F
